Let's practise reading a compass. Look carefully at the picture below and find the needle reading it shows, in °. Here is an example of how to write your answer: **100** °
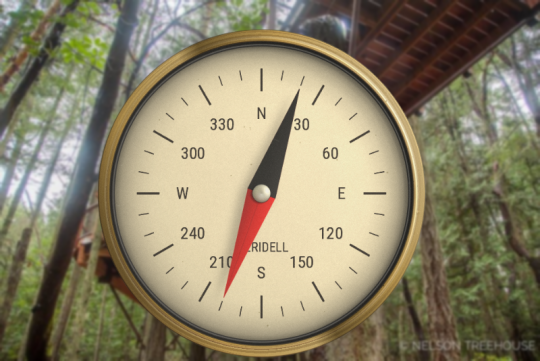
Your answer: **200** °
